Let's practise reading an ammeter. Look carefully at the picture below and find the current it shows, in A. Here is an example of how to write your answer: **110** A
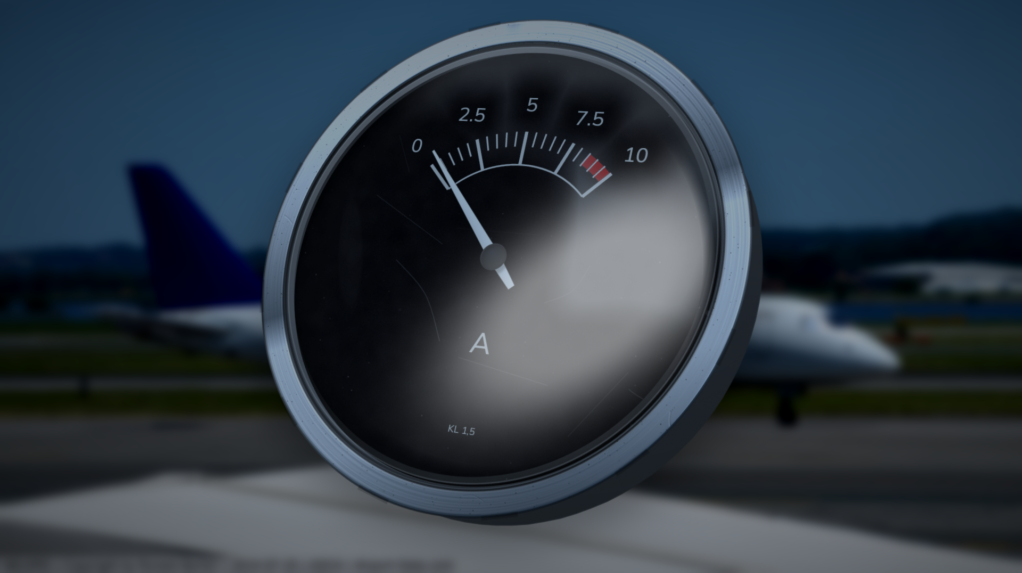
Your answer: **0.5** A
